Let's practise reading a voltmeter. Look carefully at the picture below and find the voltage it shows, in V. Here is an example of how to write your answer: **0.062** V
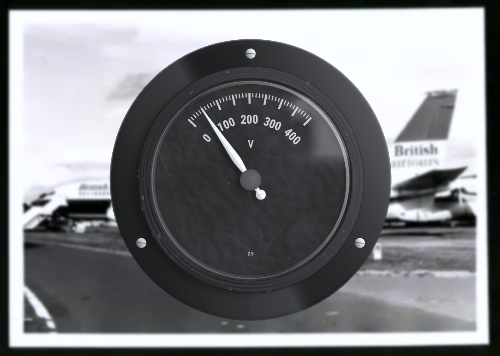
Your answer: **50** V
